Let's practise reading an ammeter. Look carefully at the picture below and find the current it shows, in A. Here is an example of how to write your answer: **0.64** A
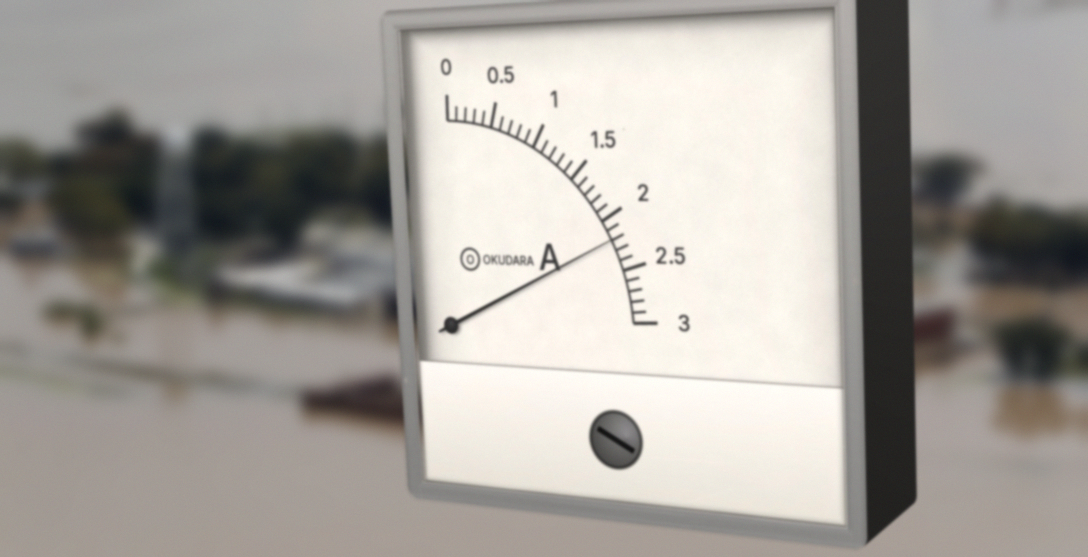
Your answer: **2.2** A
